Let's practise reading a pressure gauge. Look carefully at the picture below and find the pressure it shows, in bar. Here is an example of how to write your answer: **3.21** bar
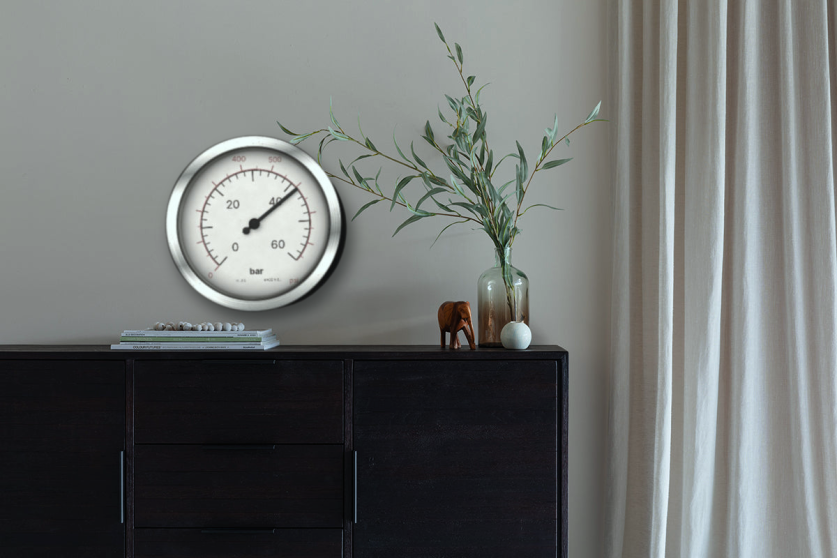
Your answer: **42** bar
